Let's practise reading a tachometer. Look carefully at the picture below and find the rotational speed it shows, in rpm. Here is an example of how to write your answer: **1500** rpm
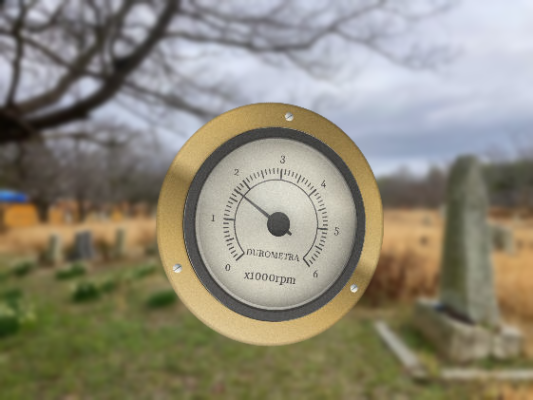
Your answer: **1700** rpm
